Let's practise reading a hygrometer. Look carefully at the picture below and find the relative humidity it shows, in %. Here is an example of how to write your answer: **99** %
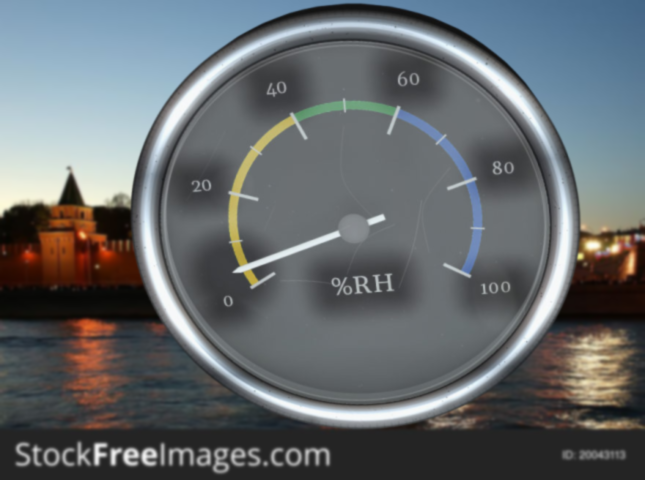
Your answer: **5** %
